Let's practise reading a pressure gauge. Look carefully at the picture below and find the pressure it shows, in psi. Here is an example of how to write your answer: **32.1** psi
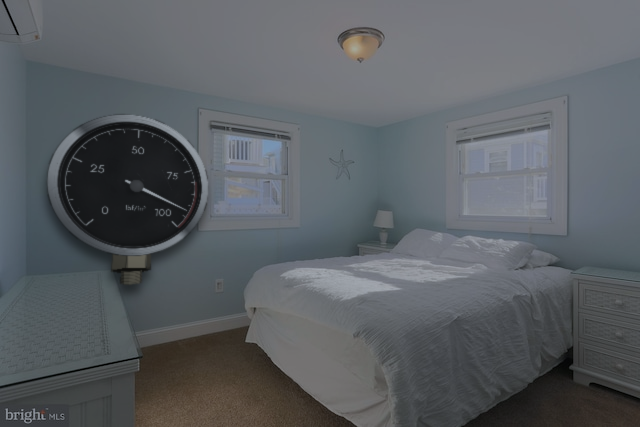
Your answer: **92.5** psi
